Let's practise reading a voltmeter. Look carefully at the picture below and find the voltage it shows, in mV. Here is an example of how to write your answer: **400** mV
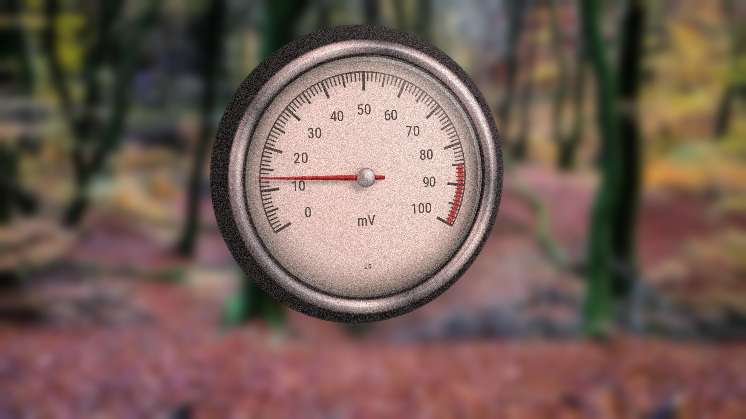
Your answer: **13** mV
